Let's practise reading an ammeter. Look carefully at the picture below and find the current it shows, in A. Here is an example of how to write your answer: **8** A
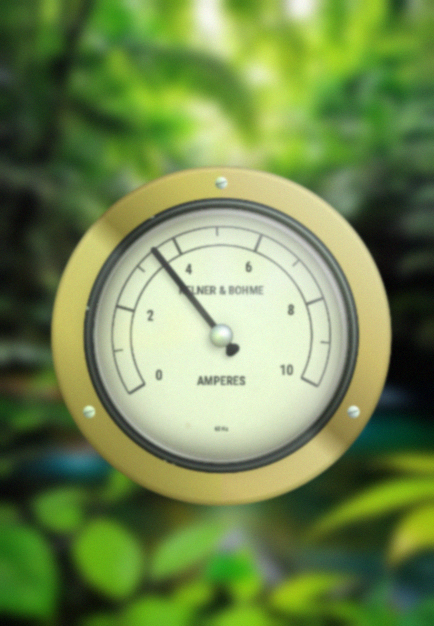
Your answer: **3.5** A
